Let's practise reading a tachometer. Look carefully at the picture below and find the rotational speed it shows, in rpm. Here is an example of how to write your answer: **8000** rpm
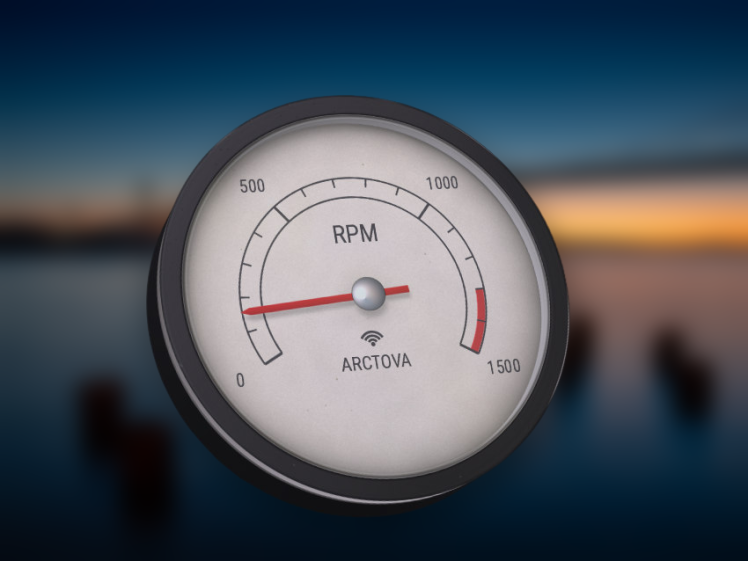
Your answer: **150** rpm
